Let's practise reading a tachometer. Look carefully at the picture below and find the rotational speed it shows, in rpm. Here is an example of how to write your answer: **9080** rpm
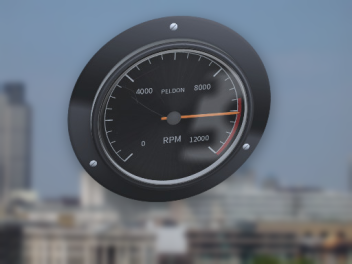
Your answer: **10000** rpm
